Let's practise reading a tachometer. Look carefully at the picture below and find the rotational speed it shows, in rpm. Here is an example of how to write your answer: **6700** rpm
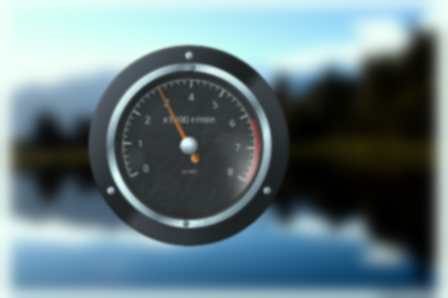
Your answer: **3000** rpm
